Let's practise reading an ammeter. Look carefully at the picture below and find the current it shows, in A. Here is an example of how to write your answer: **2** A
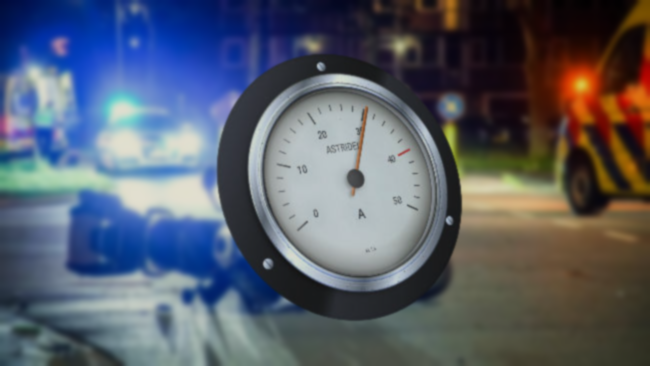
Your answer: **30** A
